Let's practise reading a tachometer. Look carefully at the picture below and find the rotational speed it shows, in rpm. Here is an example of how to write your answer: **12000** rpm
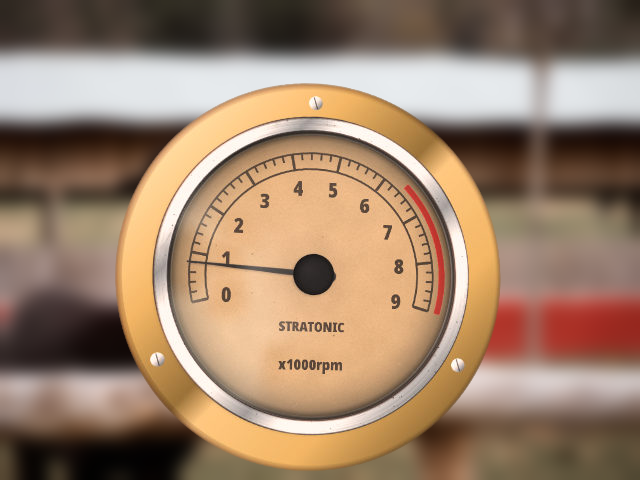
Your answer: **800** rpm
